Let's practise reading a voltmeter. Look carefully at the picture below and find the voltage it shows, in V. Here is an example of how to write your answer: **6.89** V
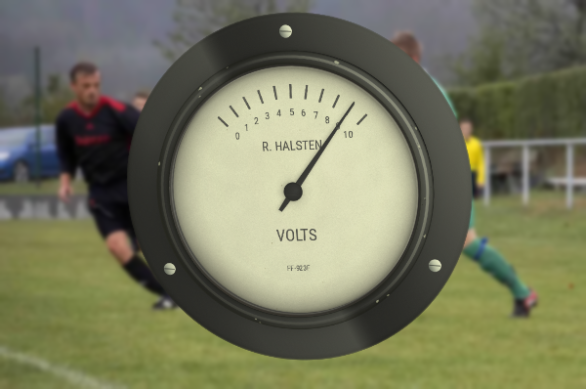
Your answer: **9** V
